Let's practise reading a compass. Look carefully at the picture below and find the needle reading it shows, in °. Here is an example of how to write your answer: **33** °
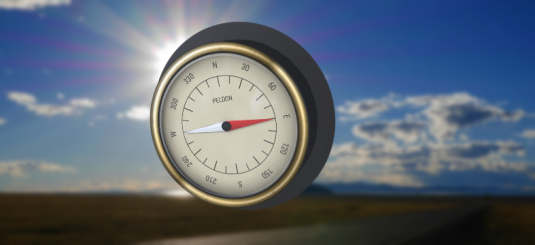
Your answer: **90** °
